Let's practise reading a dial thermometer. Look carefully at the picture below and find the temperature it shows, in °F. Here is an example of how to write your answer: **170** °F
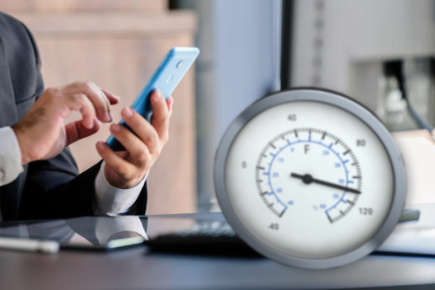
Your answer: **110** °F
